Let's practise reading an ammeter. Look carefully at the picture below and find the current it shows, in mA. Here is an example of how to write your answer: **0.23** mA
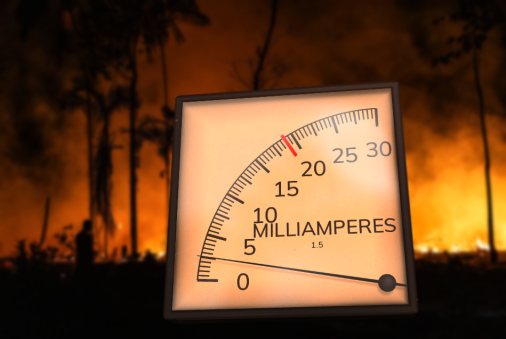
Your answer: **2.5** mA
